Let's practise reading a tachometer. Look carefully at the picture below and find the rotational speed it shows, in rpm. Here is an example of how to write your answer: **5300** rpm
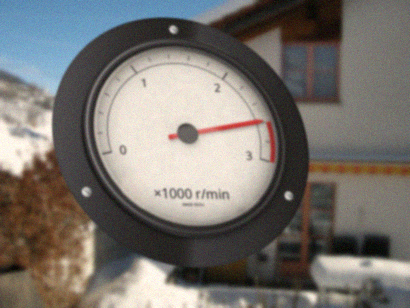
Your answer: **2600** rpm
